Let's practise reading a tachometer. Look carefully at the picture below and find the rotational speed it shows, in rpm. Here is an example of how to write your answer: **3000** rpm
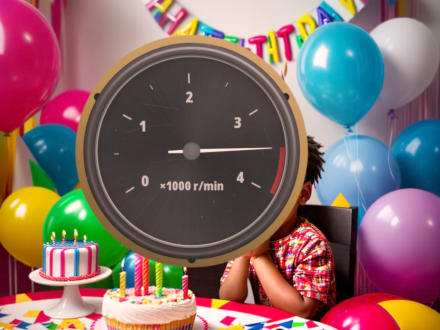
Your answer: **3500** rpm
